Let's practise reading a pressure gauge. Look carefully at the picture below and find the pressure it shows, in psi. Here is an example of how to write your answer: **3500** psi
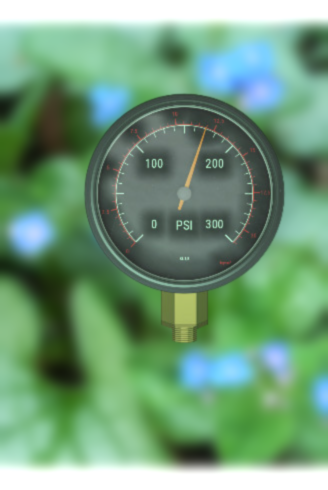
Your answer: **170** psi
